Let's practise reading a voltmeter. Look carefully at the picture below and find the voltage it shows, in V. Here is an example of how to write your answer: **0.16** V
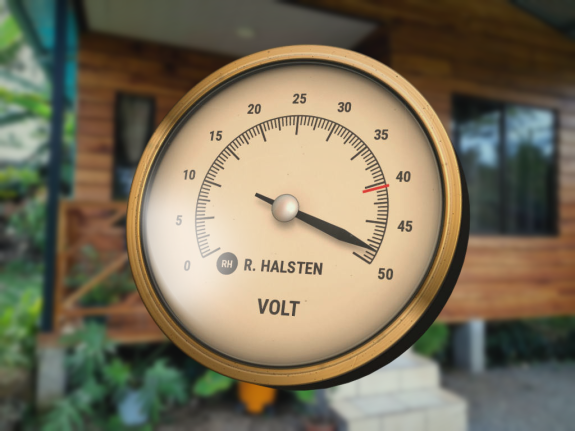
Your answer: **48.5** V
